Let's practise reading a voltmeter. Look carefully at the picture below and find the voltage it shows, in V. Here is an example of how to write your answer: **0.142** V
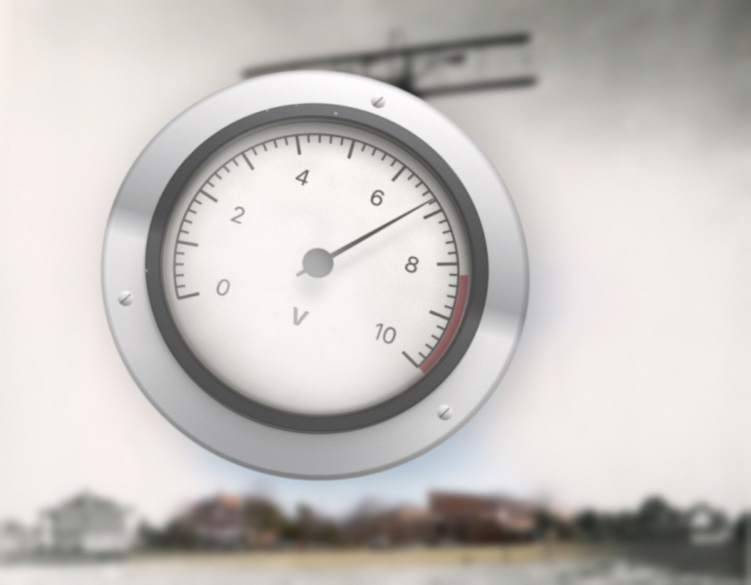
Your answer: **6.8** V
